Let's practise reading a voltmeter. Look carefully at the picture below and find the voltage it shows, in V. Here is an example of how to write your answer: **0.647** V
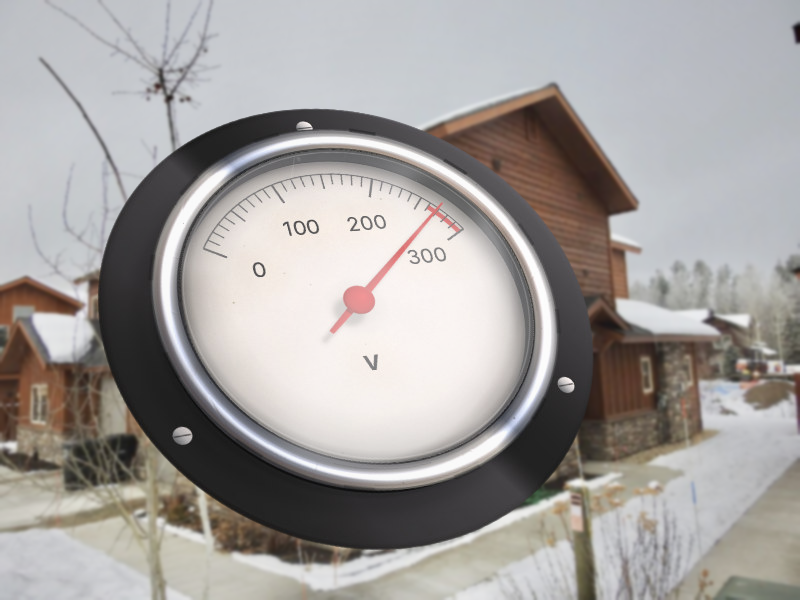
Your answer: **270** V
